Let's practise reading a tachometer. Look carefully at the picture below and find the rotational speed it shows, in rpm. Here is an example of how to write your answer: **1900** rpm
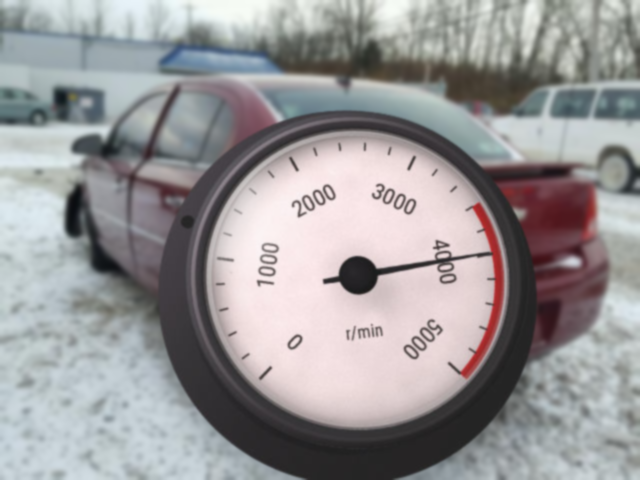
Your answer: **4000** rpm
